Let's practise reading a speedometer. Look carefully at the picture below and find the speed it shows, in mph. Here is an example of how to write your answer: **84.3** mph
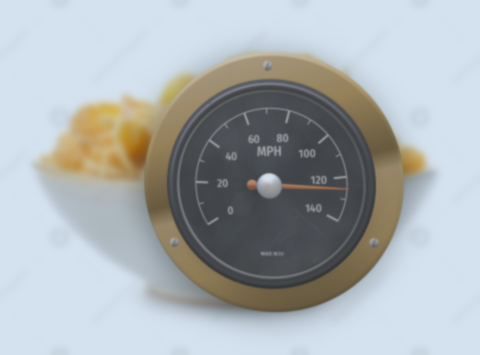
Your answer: **125** mph
